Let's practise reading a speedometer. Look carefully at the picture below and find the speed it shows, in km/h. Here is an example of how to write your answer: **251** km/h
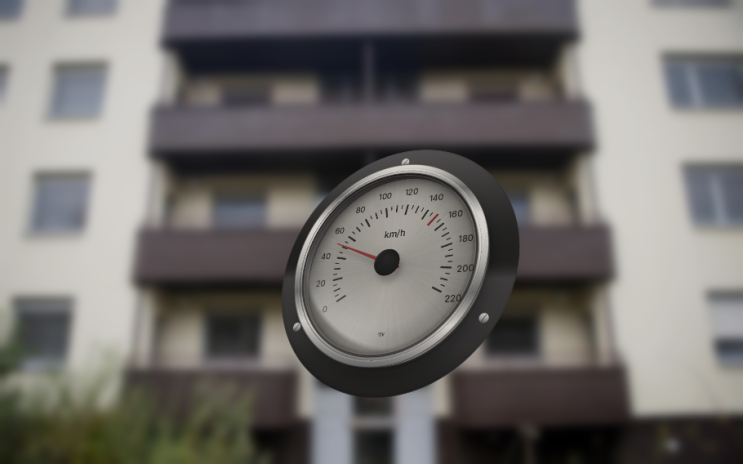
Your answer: **50** km/h
